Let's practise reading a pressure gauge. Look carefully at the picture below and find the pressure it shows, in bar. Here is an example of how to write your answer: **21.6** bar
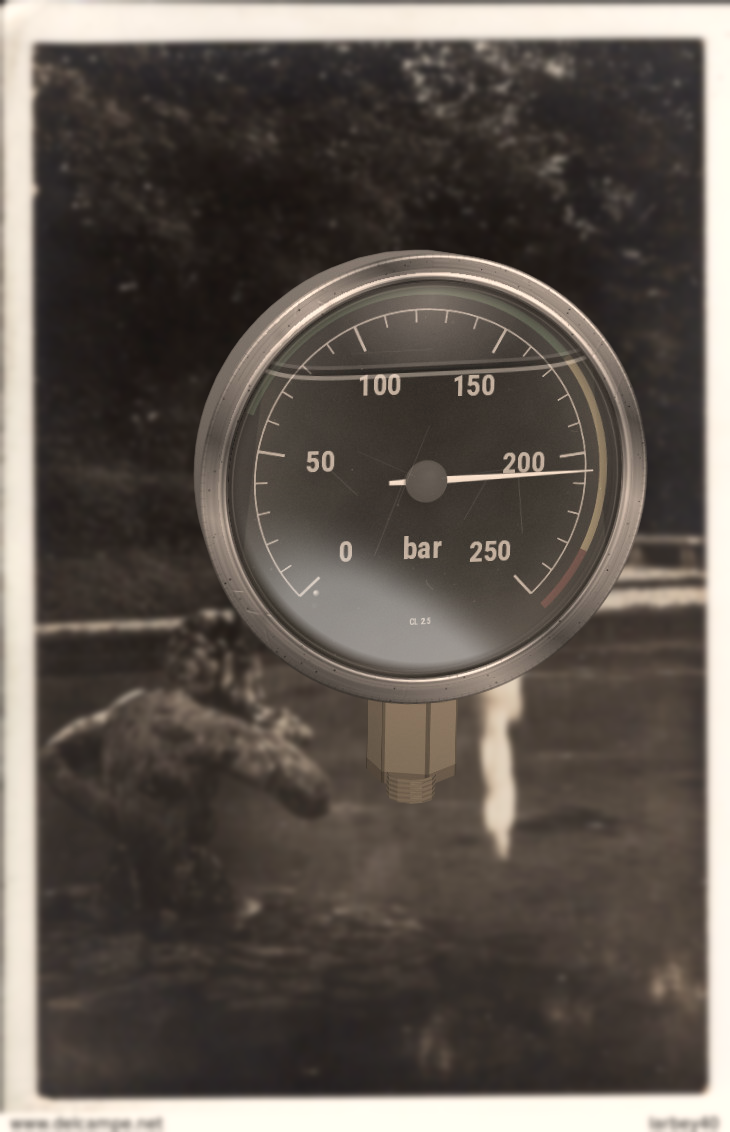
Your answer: **205** bar
